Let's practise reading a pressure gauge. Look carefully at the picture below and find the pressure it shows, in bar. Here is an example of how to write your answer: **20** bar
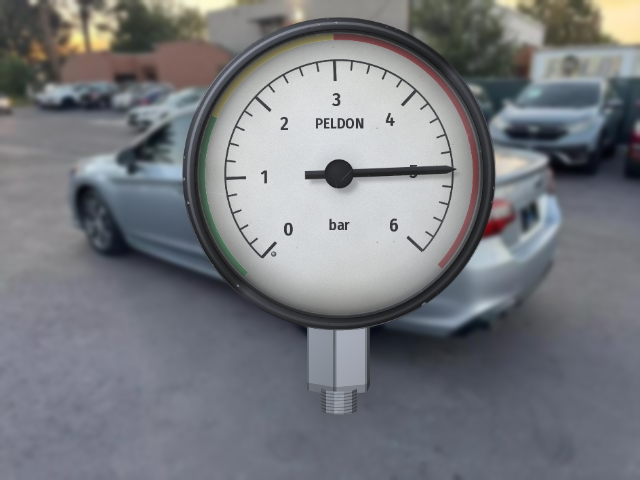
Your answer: **5** bar
